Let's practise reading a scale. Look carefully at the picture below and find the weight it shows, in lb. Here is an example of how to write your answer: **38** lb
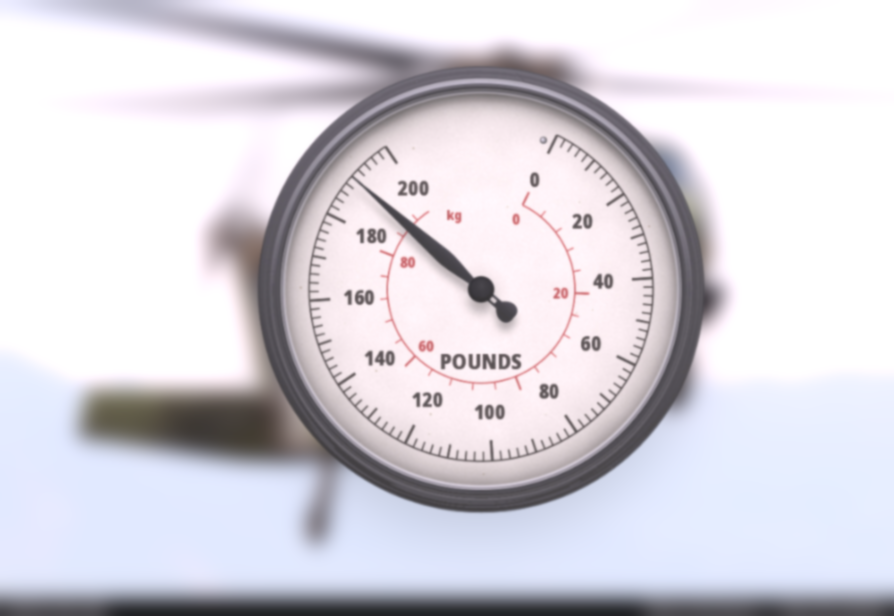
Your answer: **190** lb
